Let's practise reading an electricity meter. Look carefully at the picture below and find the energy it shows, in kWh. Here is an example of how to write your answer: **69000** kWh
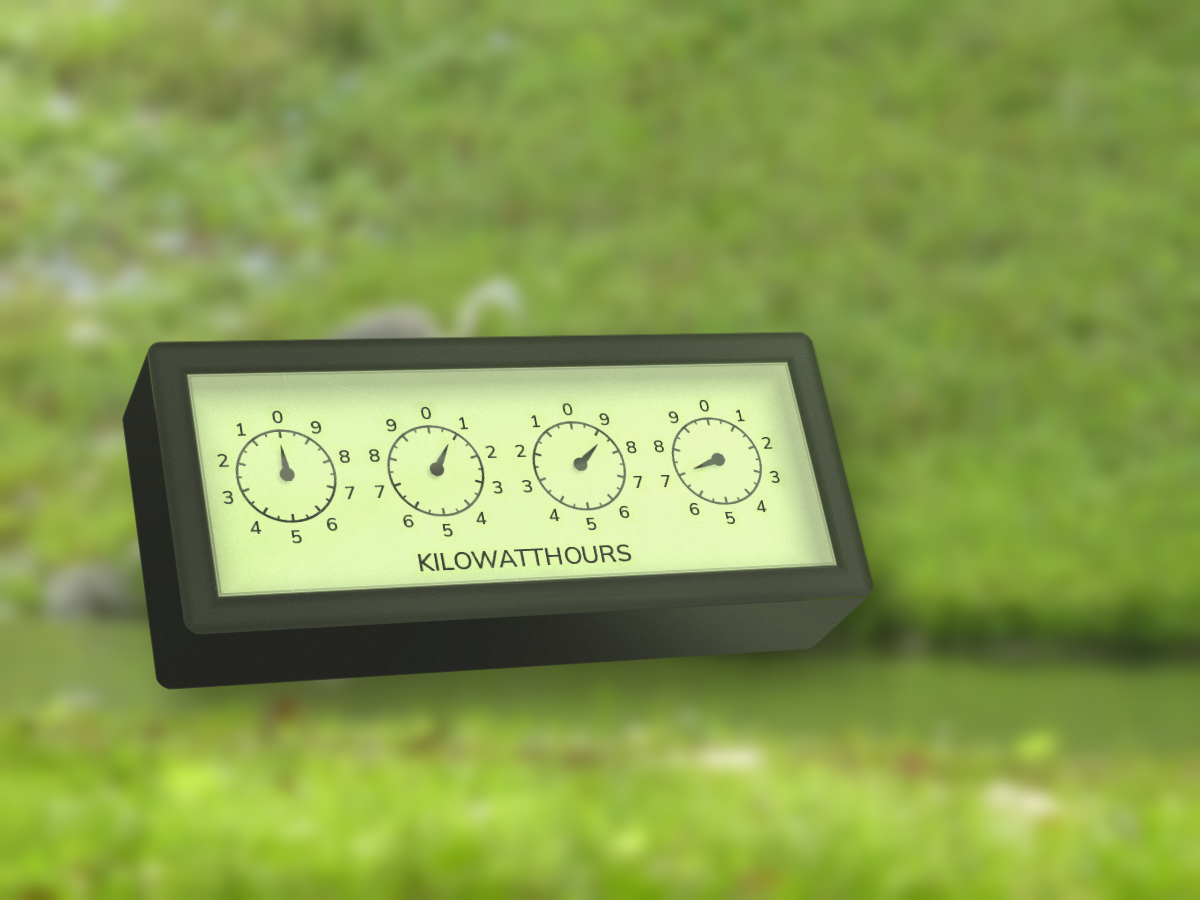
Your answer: **87** kWh
